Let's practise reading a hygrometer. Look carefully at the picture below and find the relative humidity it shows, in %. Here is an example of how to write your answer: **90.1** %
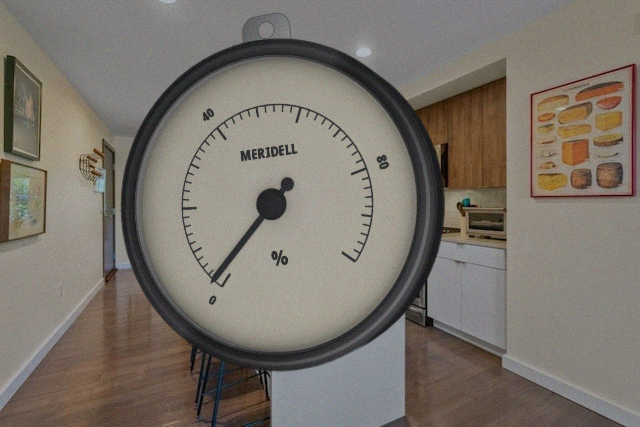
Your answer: **2** %
